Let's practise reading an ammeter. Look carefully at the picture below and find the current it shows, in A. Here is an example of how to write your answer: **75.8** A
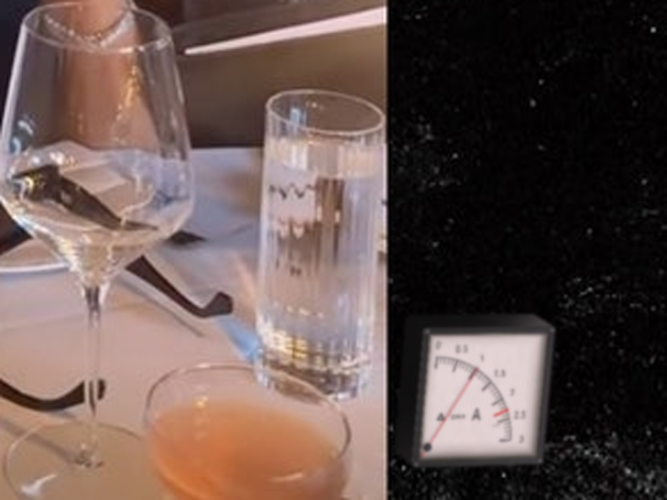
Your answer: **1** A
